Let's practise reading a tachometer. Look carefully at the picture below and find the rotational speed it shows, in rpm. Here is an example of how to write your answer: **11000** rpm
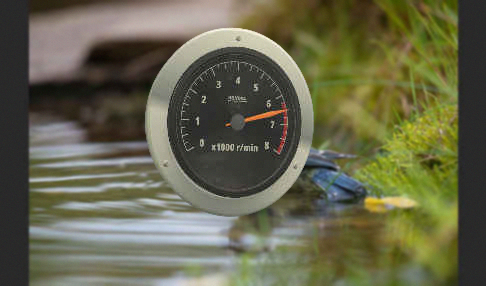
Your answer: **6500** rpm
